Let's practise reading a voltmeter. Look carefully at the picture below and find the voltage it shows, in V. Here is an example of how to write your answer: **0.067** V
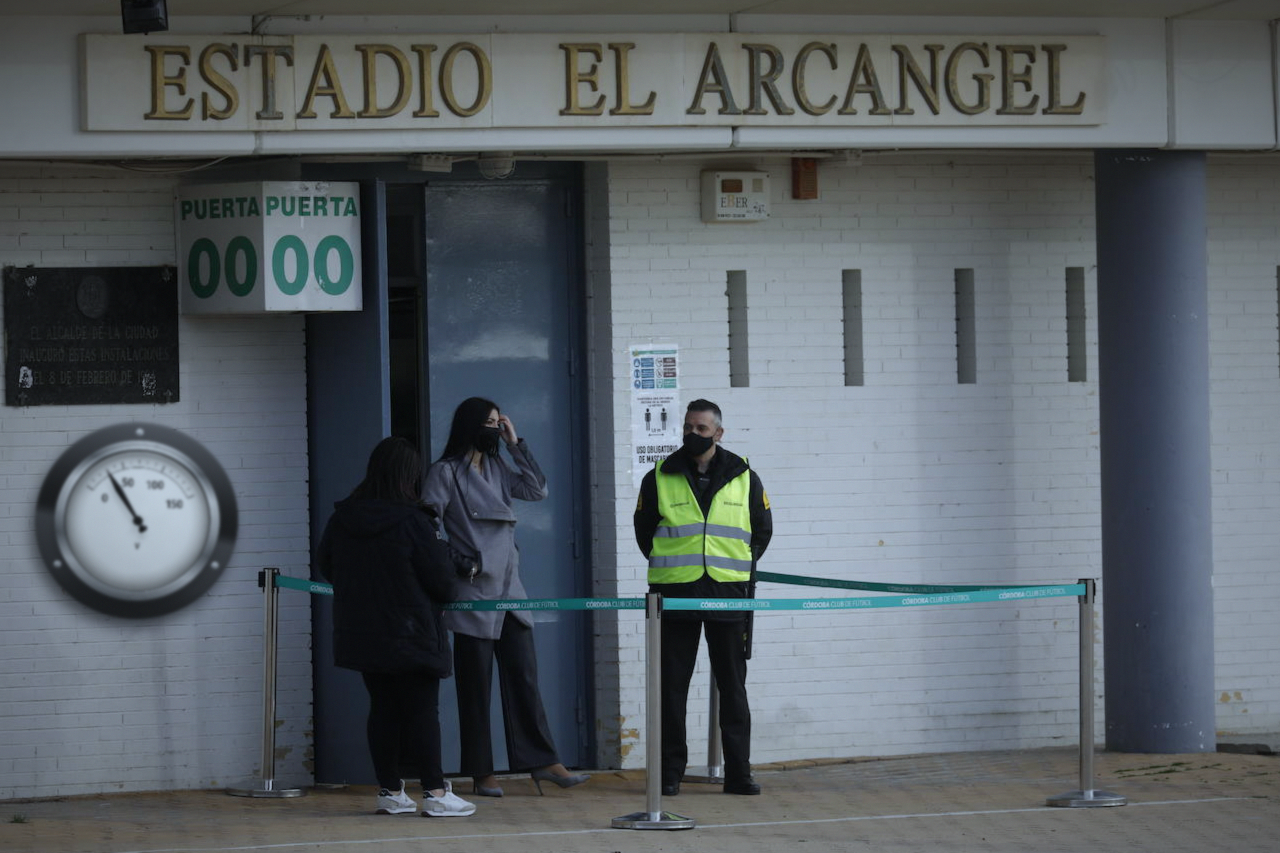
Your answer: **30** V
